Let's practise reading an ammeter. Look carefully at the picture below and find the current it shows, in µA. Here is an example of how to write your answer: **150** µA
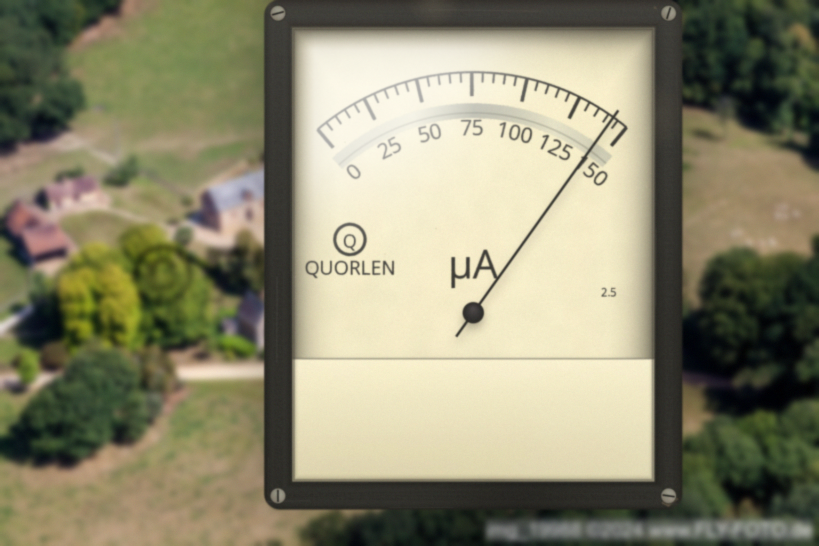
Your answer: **142.5** µA
